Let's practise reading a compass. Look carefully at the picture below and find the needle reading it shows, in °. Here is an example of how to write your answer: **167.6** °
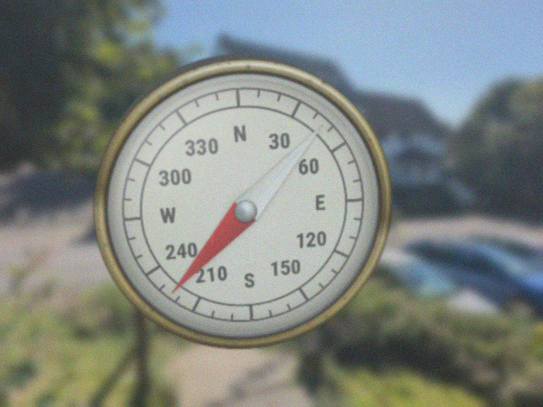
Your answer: **225** °
